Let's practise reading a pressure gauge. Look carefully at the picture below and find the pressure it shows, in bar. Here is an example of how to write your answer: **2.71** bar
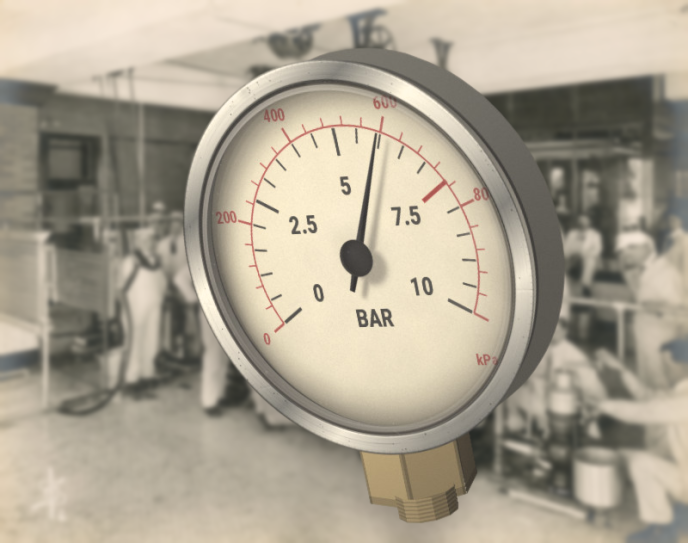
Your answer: **6** bar
